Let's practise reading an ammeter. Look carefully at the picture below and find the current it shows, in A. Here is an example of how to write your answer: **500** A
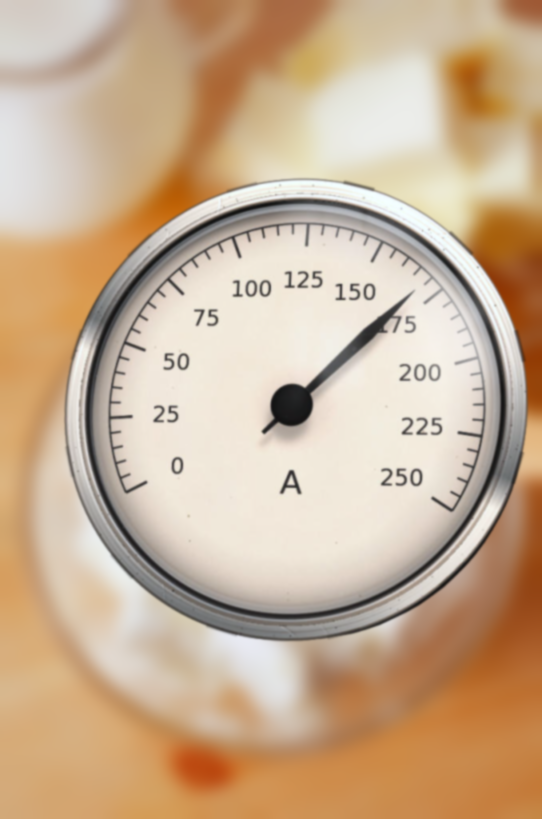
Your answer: **170** A
